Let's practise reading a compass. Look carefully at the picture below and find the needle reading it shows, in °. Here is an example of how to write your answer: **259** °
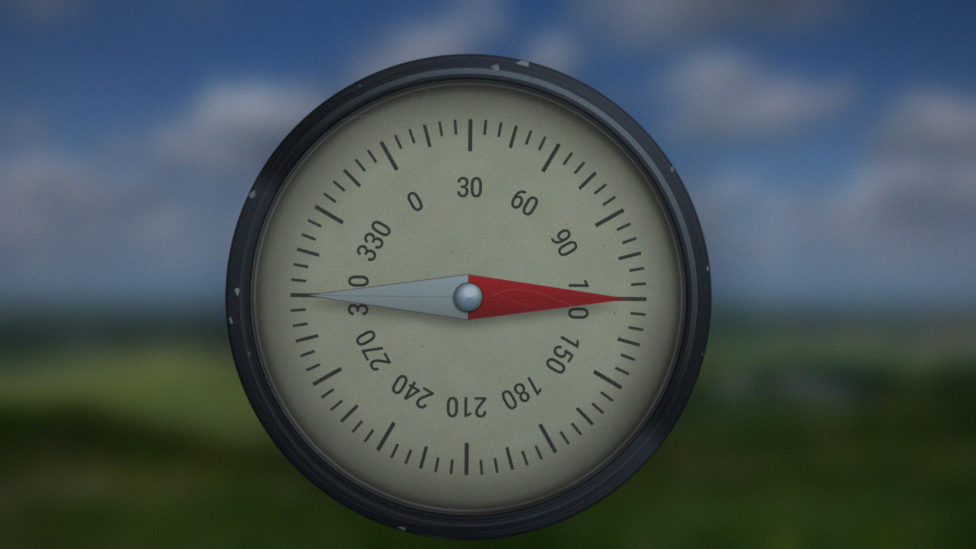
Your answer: **120** °
